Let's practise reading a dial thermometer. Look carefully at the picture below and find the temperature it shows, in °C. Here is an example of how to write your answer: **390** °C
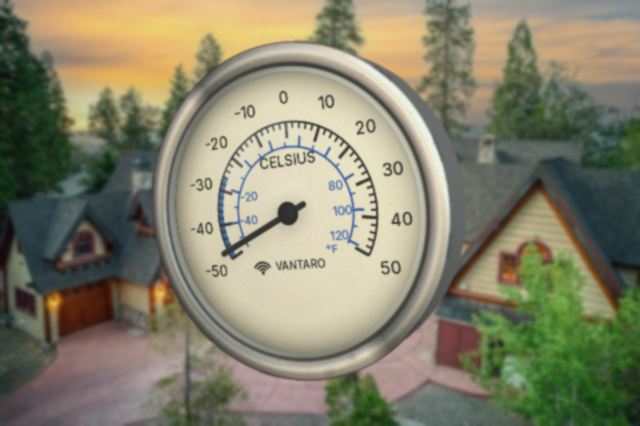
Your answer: **-48** °C
